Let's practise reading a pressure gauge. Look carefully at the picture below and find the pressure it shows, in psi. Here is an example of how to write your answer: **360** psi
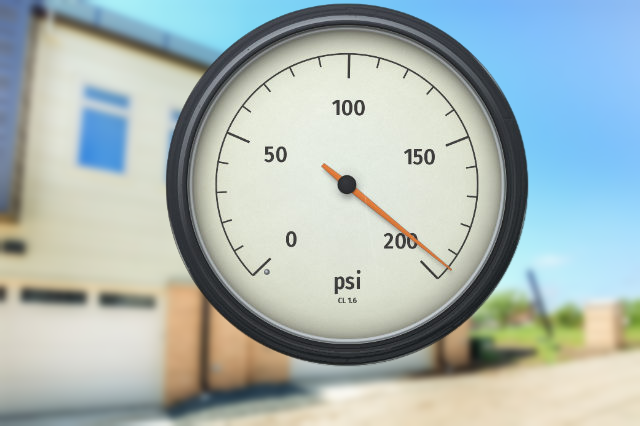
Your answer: **195** psi
